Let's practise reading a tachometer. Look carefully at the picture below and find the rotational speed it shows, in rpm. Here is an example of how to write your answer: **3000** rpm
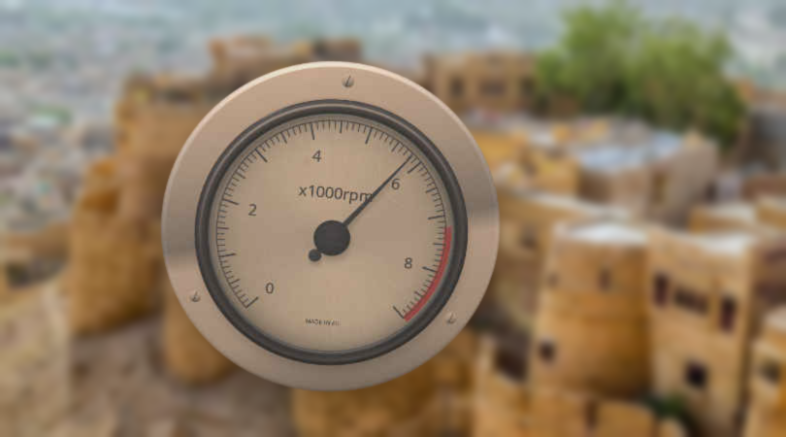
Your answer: **5800** rpm
